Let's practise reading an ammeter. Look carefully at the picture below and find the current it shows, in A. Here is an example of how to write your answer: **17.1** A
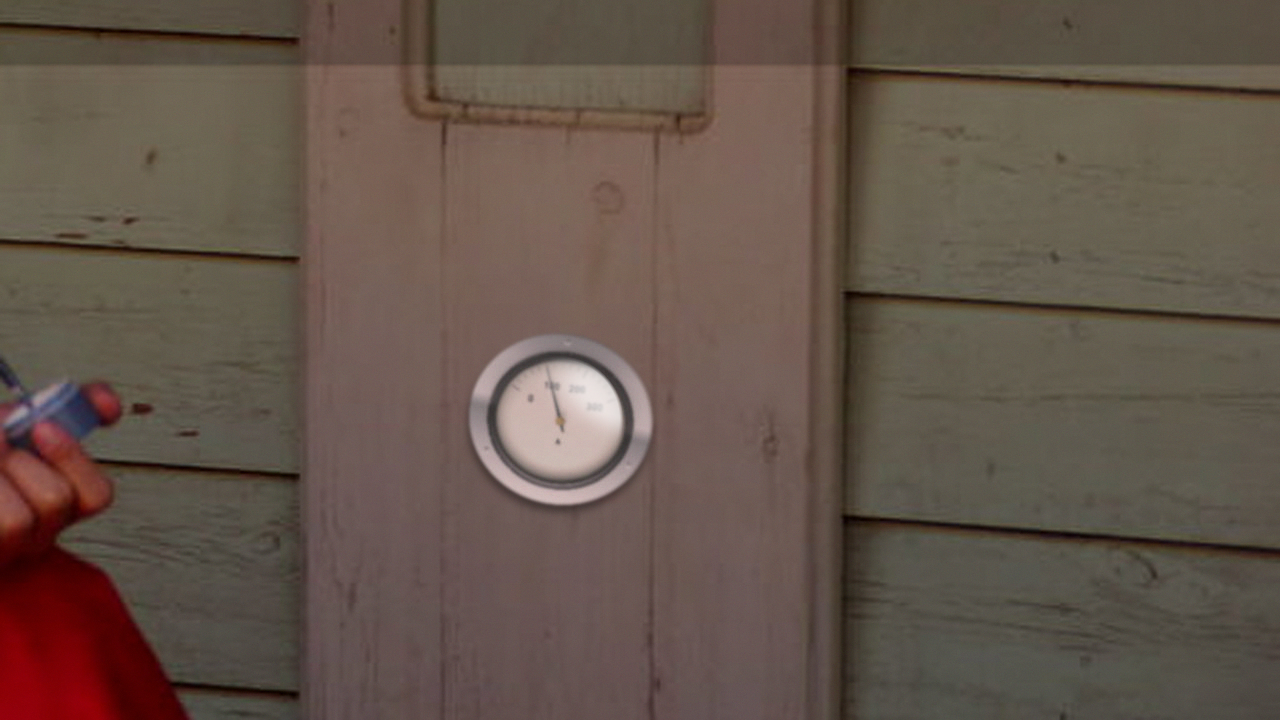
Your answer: **100** A
